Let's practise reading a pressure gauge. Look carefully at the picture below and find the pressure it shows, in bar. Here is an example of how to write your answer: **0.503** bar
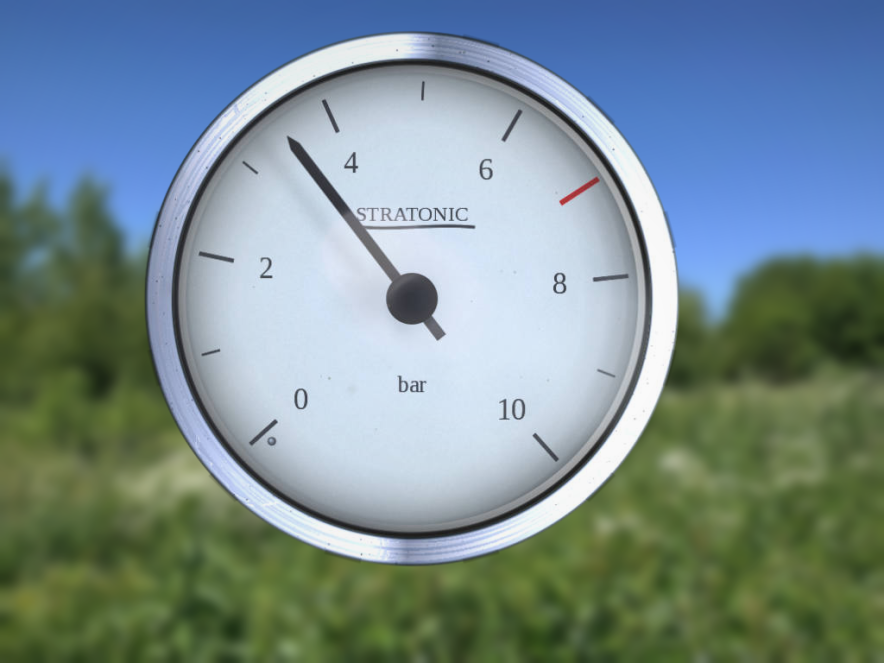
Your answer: **3.5** bar
